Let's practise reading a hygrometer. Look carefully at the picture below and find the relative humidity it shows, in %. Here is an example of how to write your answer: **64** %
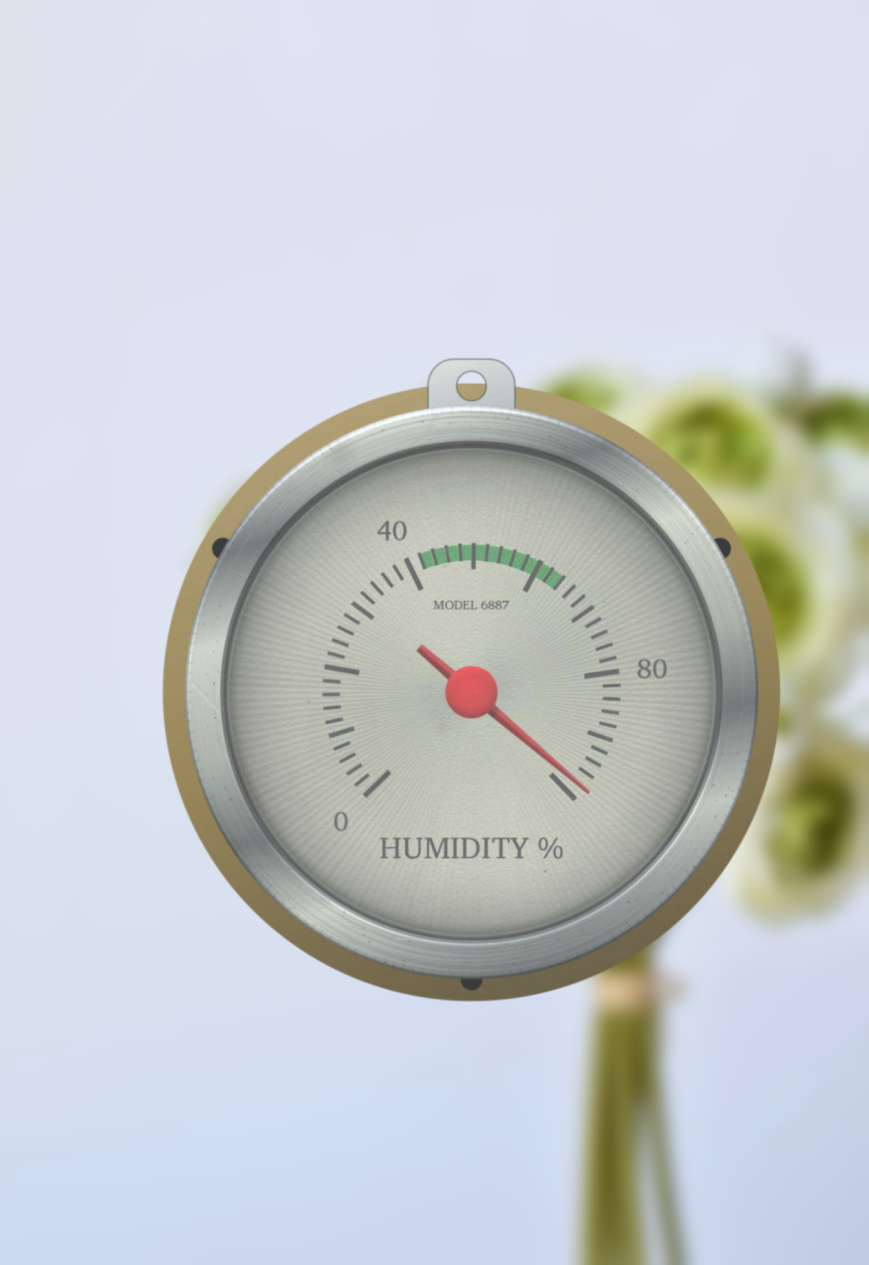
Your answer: **98** %
